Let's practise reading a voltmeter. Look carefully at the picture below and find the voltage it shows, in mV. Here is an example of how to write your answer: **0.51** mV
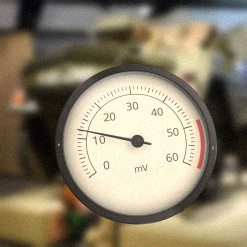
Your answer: **12** mV
